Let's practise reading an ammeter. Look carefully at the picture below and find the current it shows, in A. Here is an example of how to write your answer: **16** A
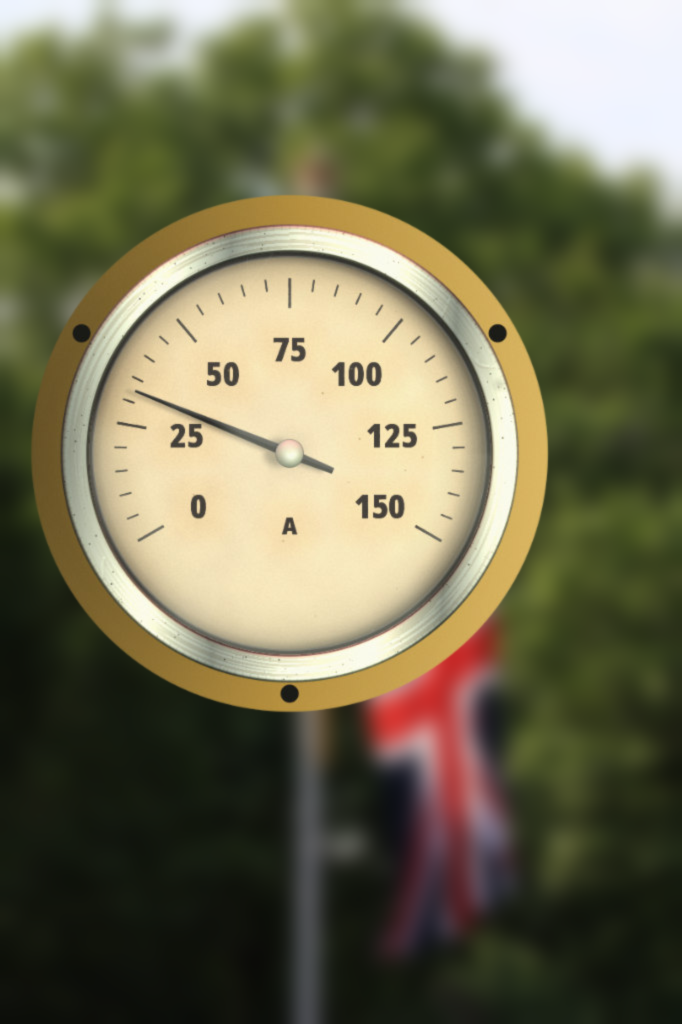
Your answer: **32.5** A
